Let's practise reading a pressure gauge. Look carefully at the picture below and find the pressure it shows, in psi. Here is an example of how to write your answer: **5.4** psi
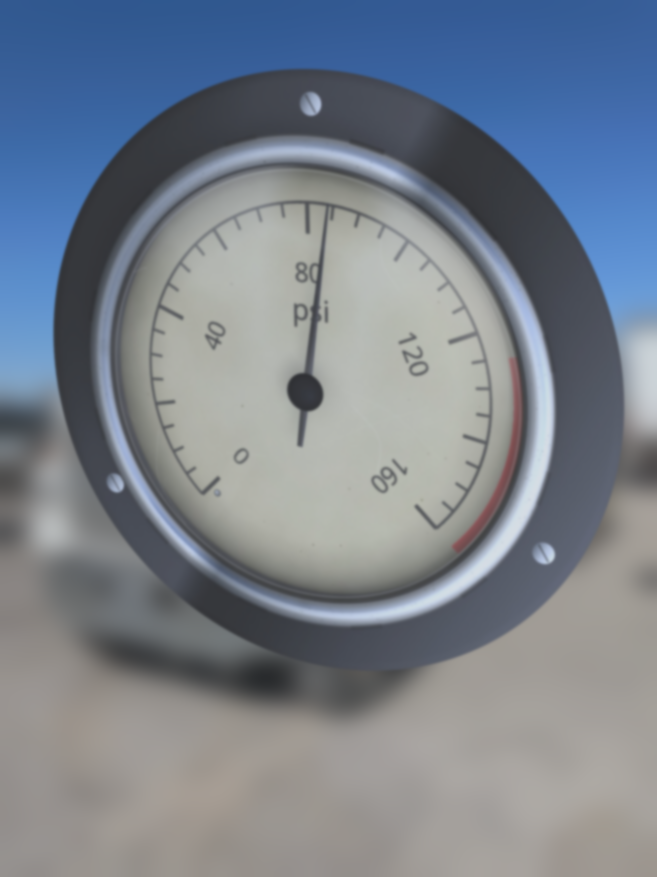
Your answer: **85** psi
